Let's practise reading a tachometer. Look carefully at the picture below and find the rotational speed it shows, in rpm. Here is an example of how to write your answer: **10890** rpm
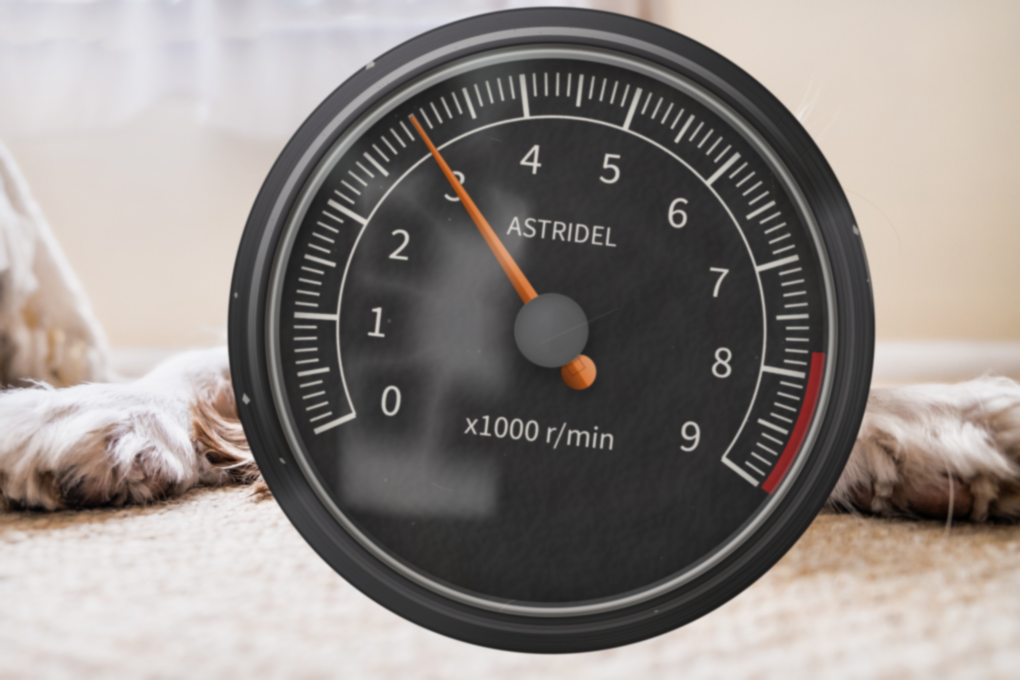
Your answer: **3000** rpm
